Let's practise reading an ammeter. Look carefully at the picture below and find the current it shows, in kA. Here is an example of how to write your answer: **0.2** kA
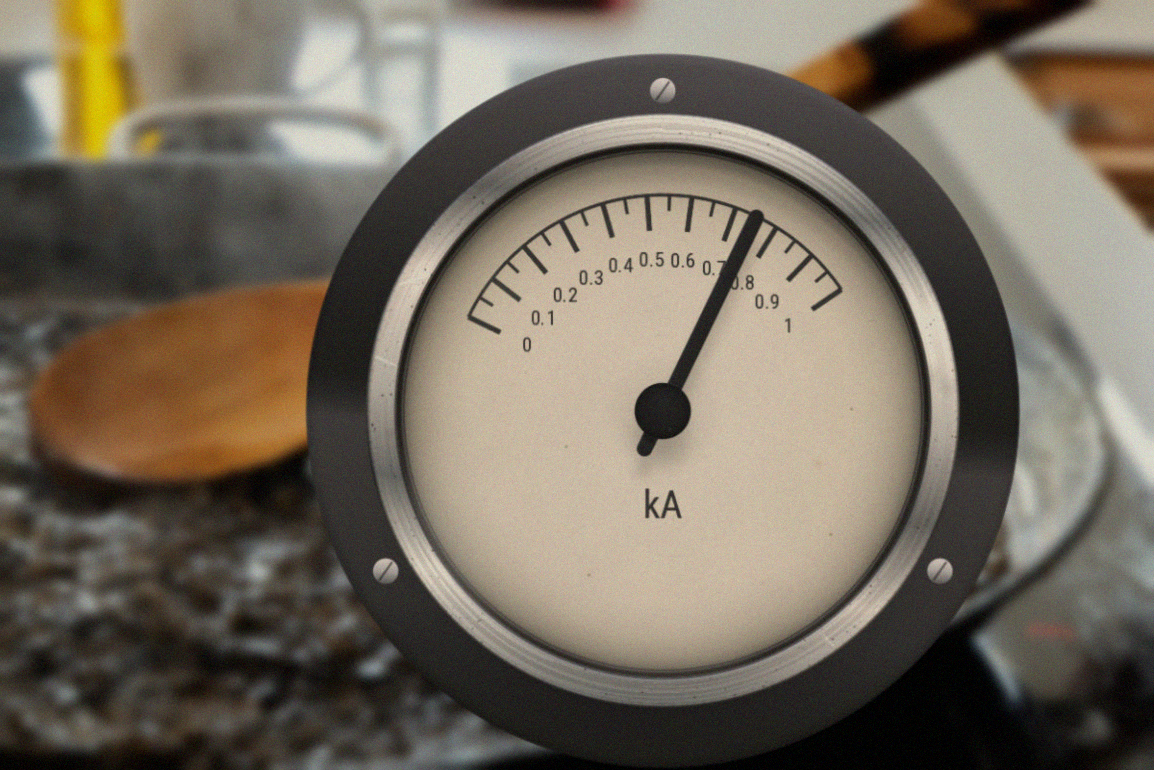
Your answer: **0.75** kA
